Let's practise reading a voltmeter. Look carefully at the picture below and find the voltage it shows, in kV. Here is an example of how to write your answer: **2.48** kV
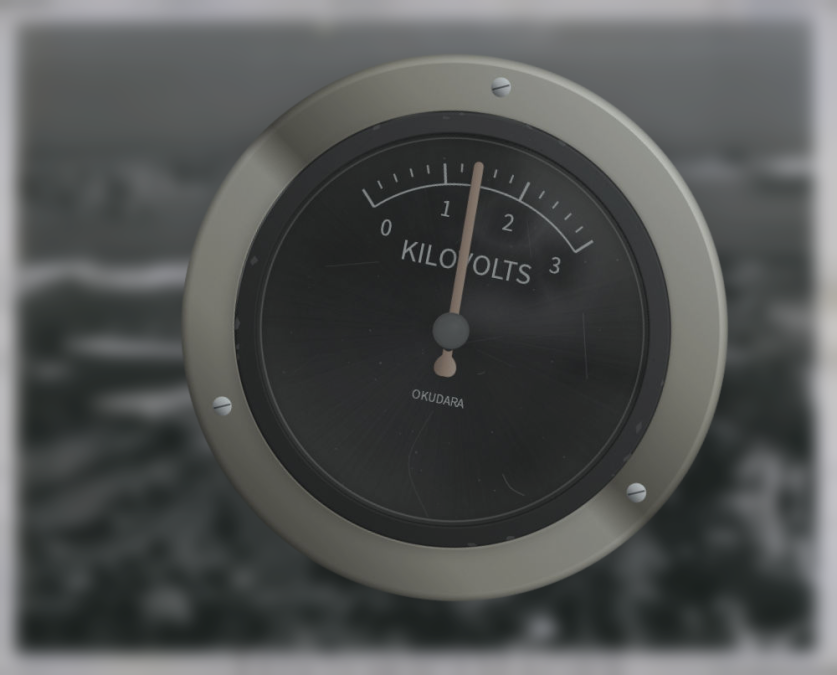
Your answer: **1.4** kV
